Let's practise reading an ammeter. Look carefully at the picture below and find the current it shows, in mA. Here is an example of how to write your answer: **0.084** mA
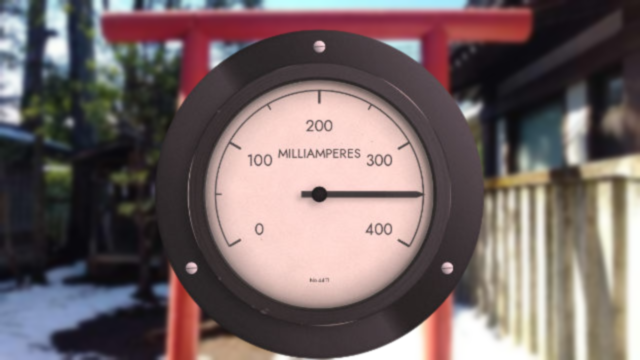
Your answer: **350** mA
